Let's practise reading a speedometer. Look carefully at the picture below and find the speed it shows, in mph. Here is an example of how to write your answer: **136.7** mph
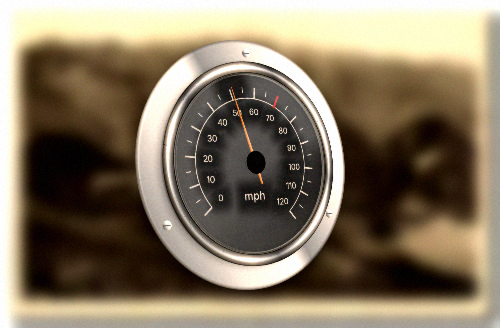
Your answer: **50** mph
